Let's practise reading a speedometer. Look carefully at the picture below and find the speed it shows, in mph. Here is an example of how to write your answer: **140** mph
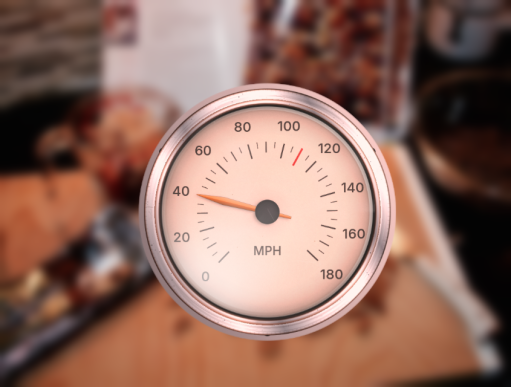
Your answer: **40** mph
